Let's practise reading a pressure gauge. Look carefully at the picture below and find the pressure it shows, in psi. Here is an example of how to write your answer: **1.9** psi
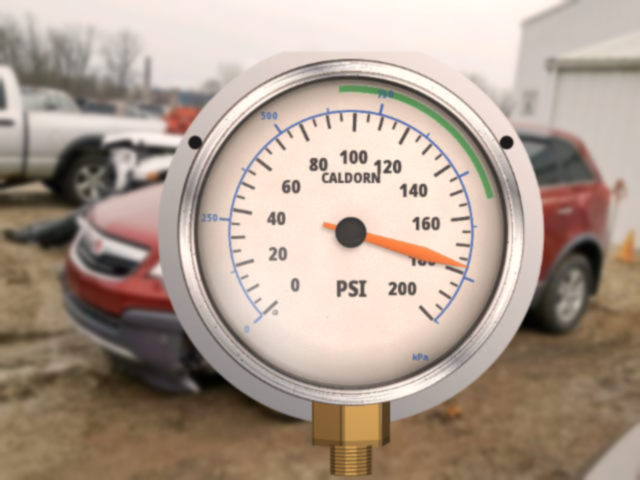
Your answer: **177.5** psi
